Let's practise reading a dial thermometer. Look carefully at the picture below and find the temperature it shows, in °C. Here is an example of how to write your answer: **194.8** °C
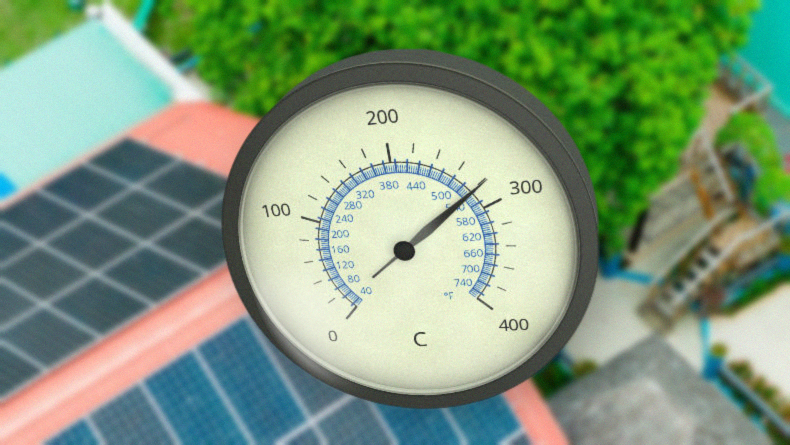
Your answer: **280** °C
